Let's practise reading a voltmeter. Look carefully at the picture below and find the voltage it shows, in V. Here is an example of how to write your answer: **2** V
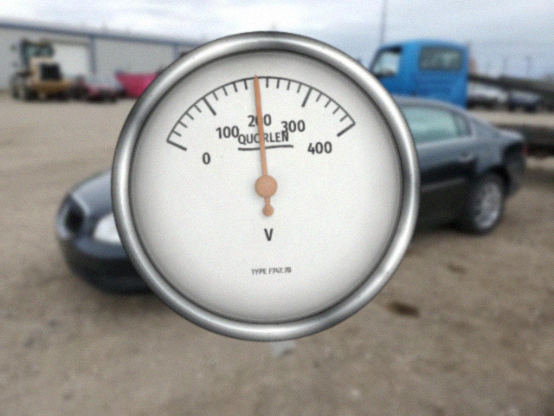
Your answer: **200** V
